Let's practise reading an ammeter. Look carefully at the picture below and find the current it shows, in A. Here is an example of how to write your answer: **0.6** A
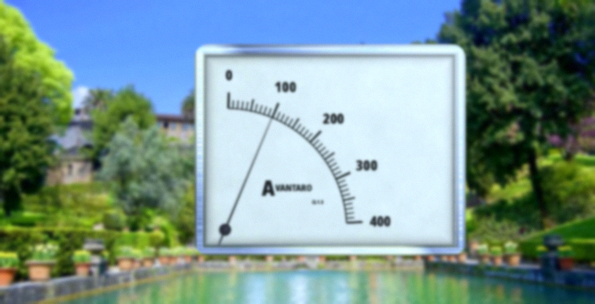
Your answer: **100** A
